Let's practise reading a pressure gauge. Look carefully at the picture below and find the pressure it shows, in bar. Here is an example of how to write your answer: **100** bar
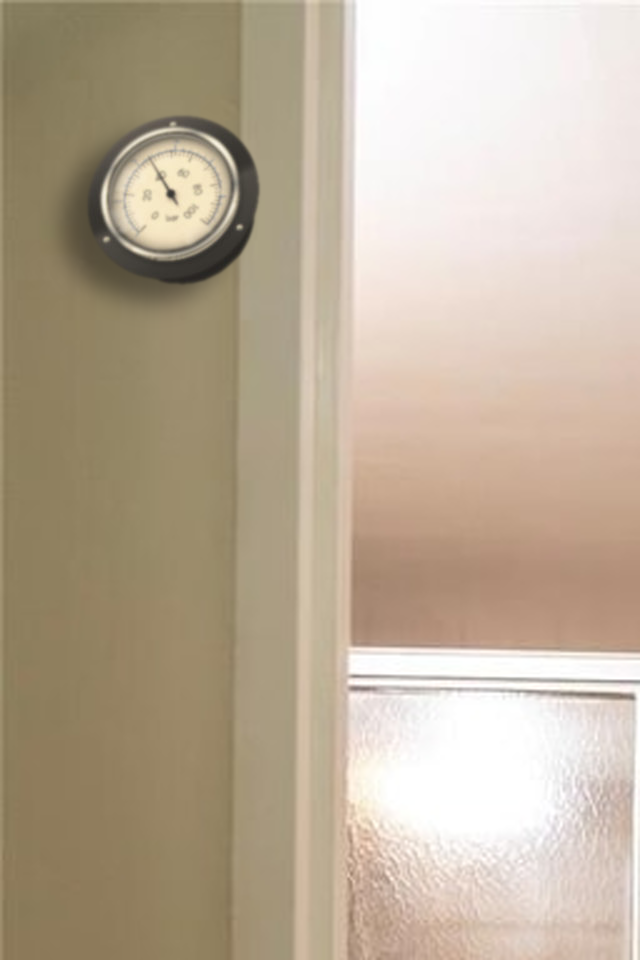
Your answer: **40** bar
